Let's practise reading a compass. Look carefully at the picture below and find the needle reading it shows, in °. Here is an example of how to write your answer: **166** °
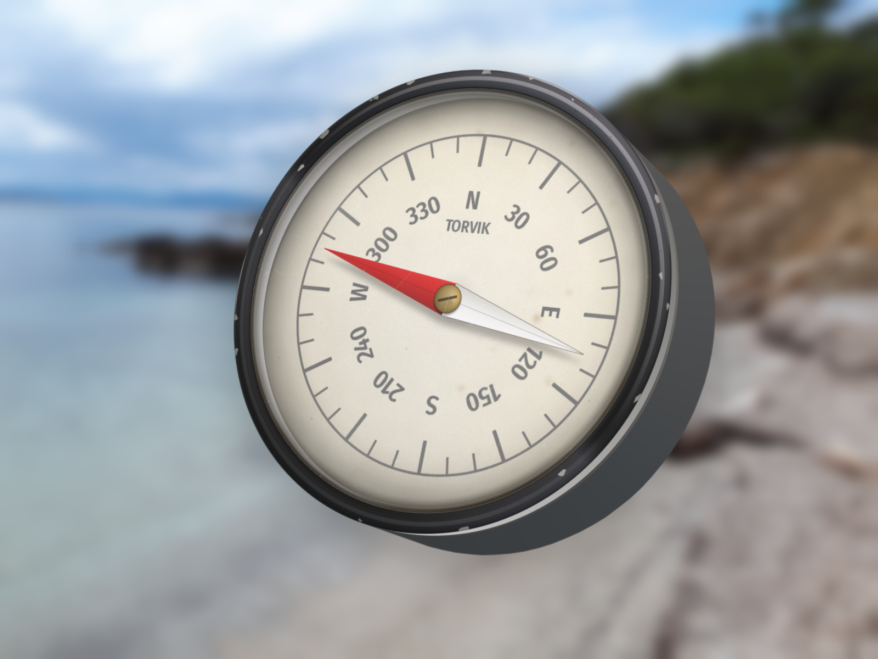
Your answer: **285** °
